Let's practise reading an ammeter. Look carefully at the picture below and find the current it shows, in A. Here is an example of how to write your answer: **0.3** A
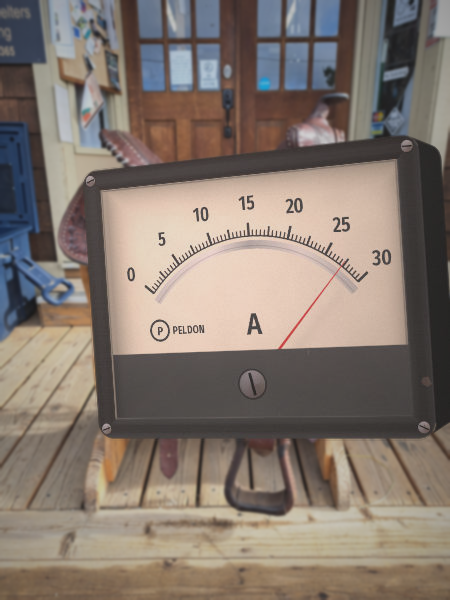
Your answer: **27.5** A
